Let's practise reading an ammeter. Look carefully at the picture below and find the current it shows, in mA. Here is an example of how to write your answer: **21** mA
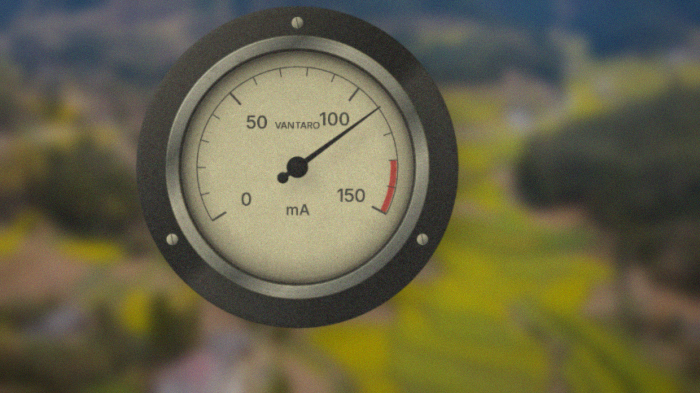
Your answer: **110** mA
